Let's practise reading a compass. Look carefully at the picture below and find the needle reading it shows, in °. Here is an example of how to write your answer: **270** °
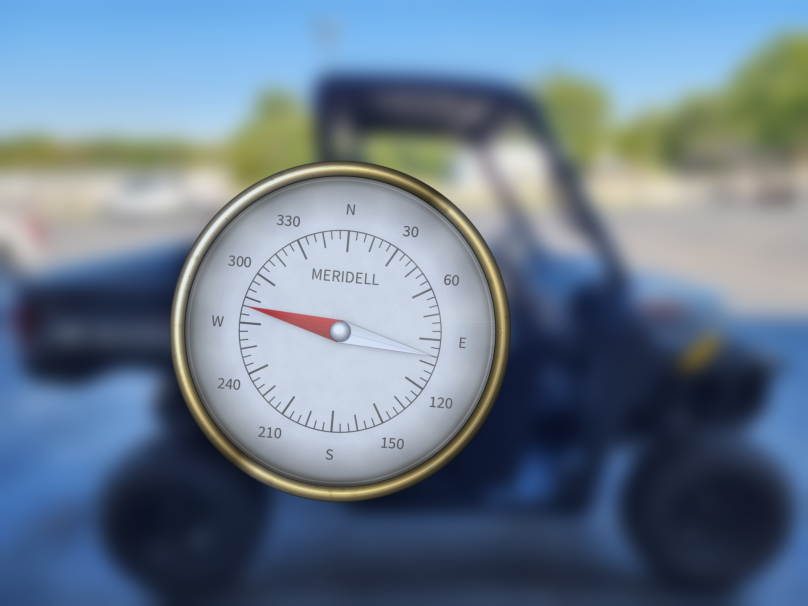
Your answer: **280** °
